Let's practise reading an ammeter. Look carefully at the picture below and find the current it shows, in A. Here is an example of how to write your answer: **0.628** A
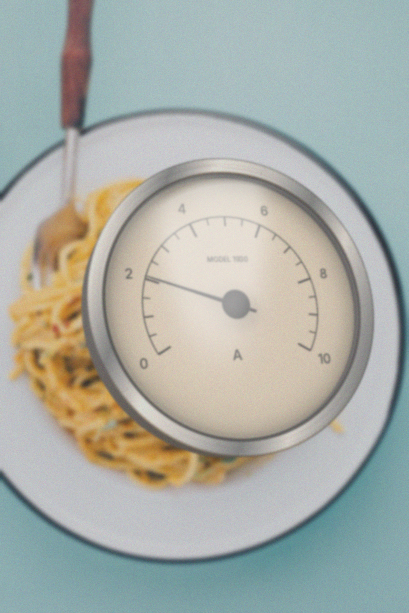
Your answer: **2** A
